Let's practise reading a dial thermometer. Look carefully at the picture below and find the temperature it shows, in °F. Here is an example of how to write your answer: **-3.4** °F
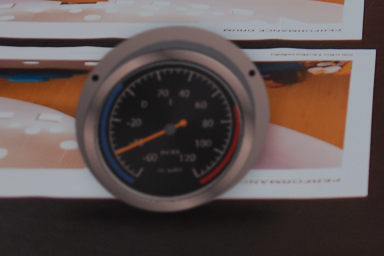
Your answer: **-40** °F
